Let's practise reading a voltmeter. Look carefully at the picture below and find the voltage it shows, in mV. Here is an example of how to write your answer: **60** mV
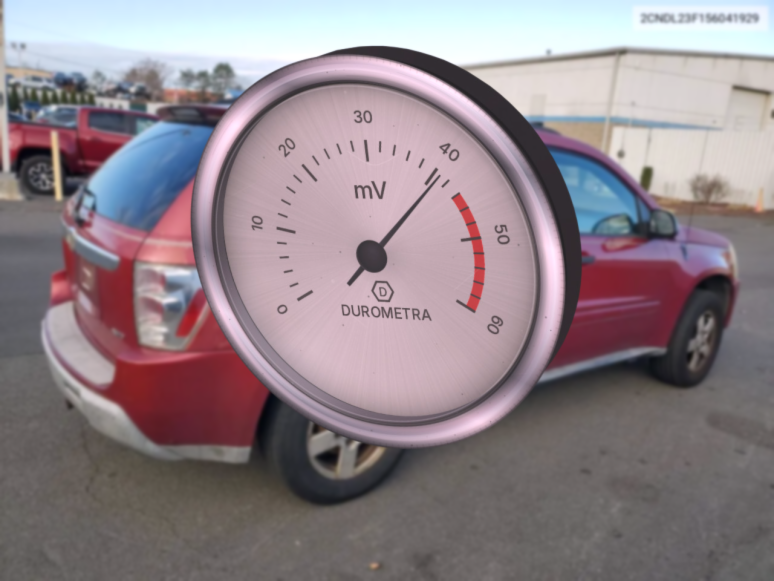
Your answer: **41** mV
